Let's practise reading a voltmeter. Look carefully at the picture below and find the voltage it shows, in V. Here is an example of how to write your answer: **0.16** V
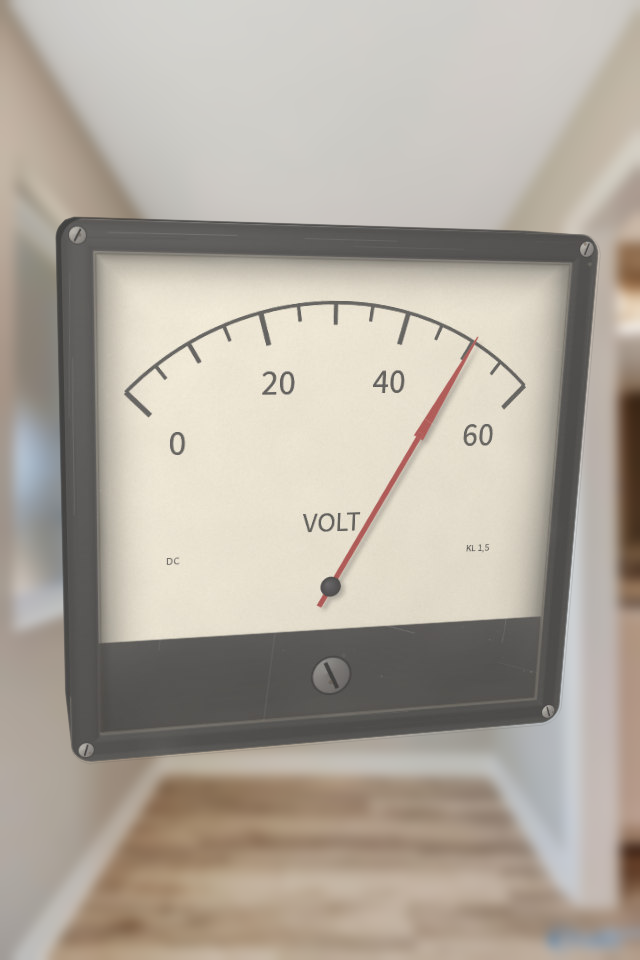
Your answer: **50** V
